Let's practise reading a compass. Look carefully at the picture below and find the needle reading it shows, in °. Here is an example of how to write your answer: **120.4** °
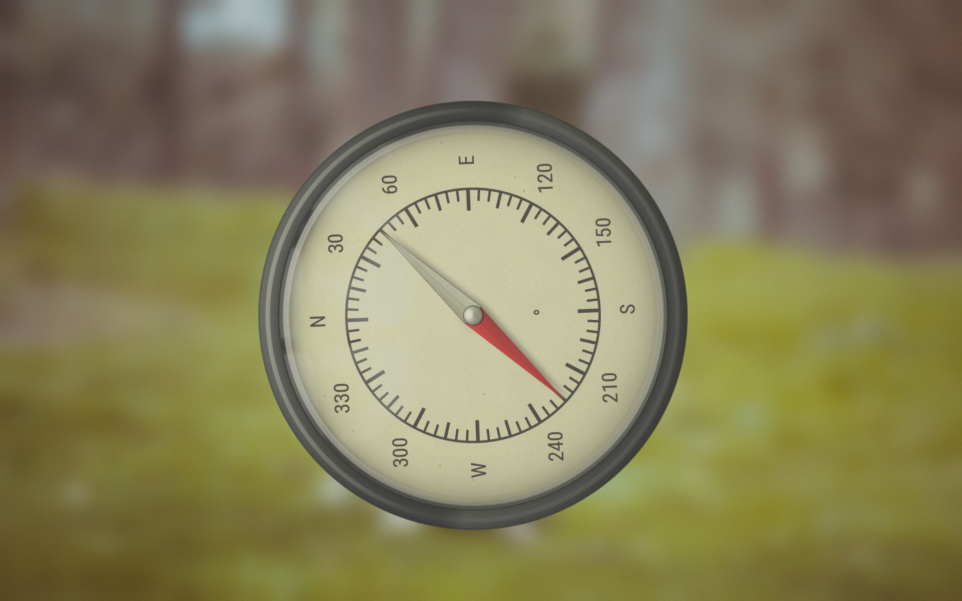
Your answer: **225** °
